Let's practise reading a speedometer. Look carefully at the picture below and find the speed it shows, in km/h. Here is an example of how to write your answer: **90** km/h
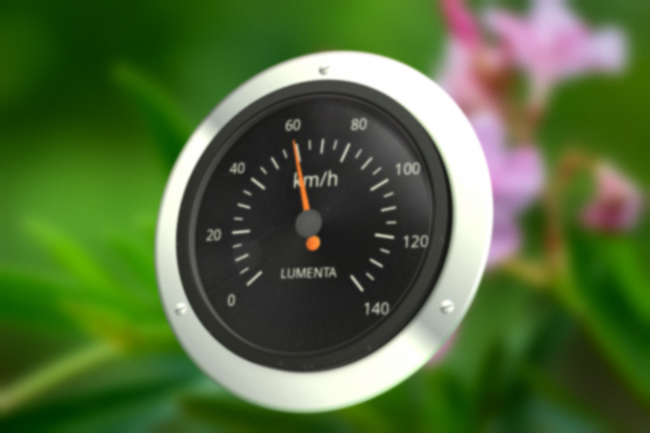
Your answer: **60** km/h
